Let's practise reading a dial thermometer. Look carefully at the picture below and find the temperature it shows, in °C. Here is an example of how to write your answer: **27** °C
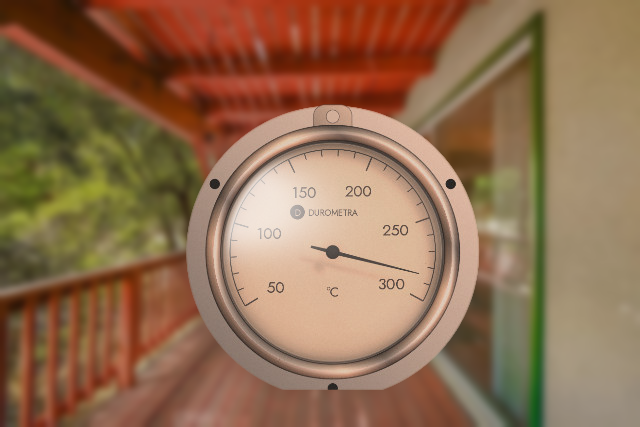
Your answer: **285** °C
